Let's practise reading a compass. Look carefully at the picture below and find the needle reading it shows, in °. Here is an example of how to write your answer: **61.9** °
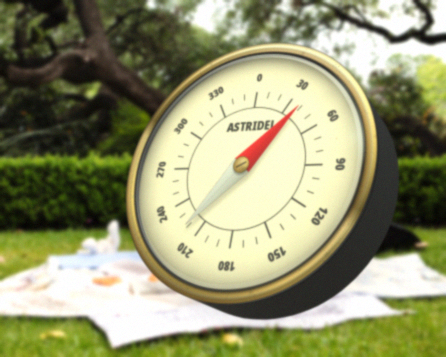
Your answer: **40** °
